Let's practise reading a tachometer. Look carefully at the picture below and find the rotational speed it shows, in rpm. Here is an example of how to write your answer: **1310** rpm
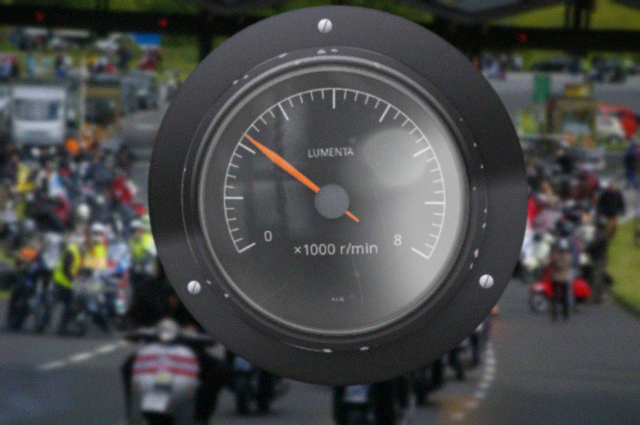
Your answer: **2200** rpm
